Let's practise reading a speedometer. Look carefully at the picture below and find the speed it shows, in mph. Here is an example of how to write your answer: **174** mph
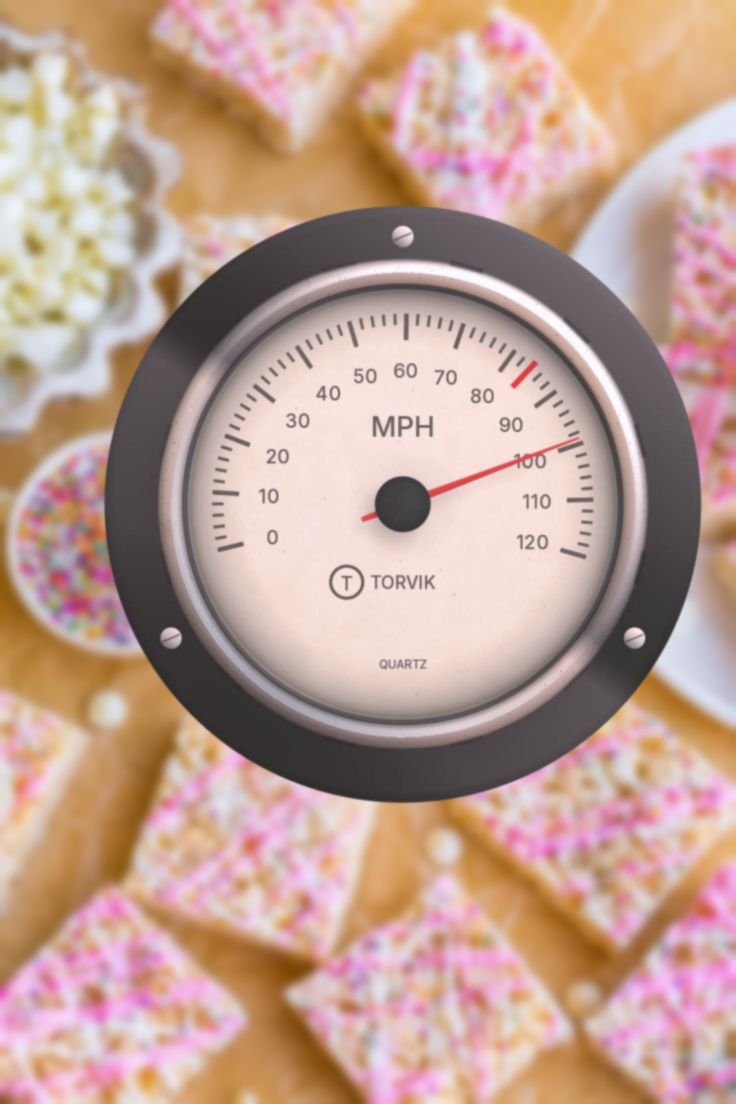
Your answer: **99** mph
